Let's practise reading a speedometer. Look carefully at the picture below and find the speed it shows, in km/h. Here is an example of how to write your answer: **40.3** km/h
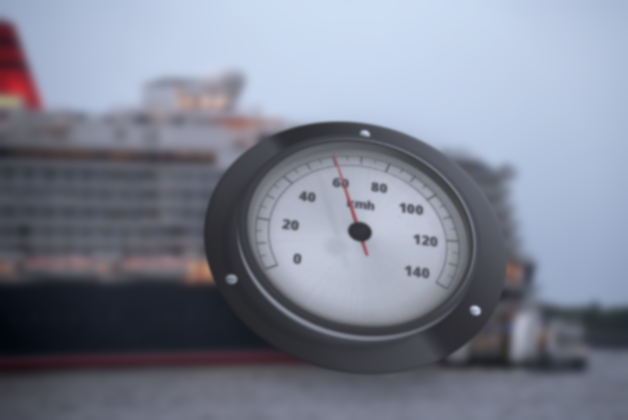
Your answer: **60** km/h
